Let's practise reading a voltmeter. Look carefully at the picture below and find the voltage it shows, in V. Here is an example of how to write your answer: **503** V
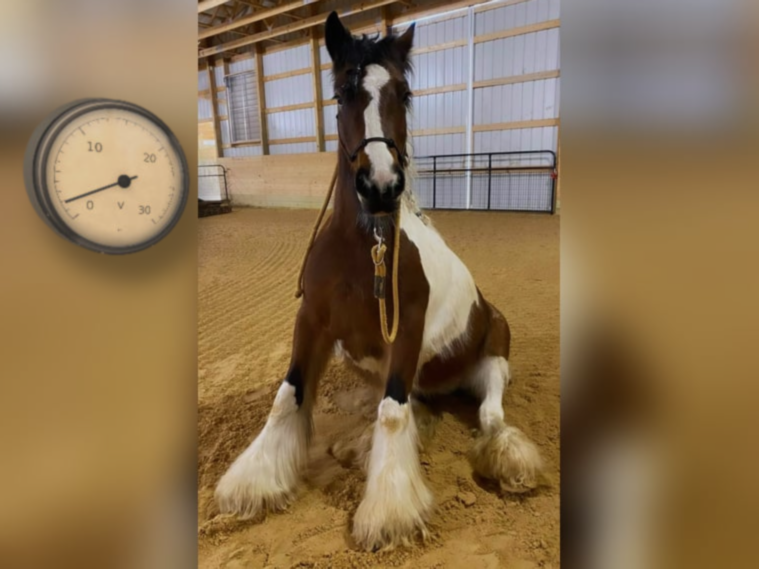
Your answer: **2** V
